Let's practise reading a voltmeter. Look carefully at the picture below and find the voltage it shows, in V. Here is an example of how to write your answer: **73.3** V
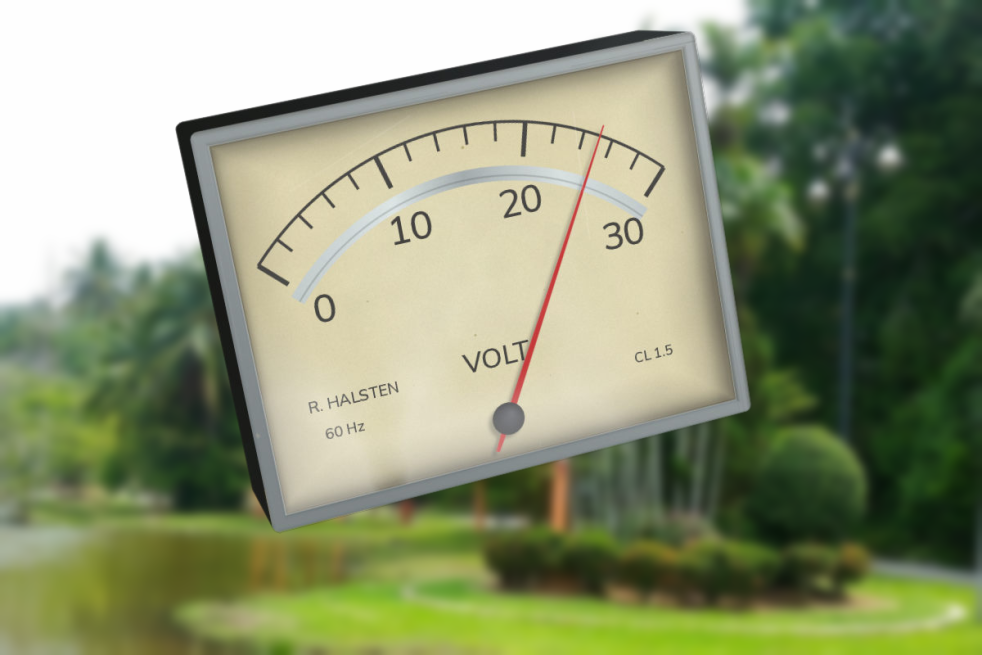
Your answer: **25** V
